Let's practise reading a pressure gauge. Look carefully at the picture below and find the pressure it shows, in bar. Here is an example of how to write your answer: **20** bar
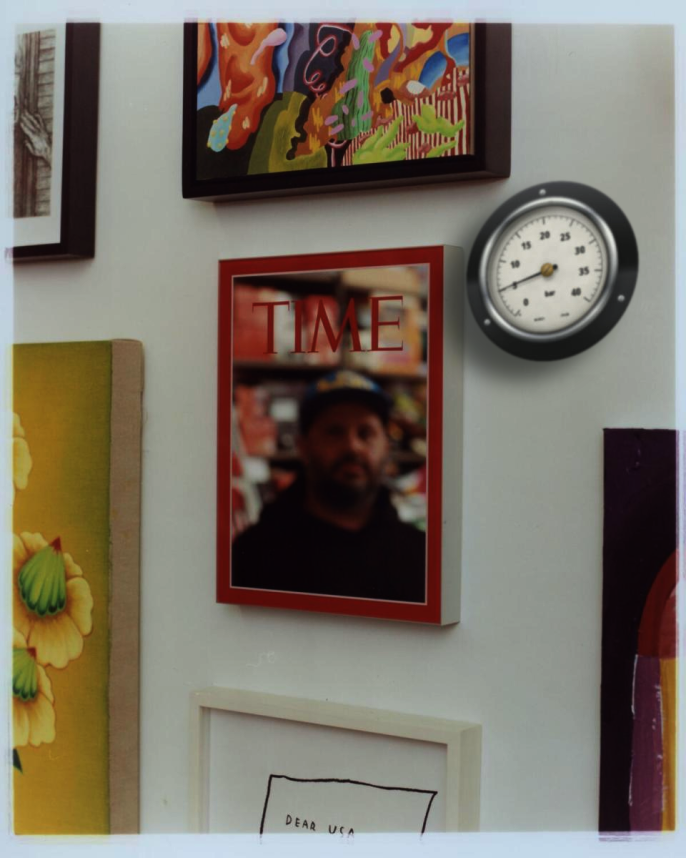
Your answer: **5** bar
